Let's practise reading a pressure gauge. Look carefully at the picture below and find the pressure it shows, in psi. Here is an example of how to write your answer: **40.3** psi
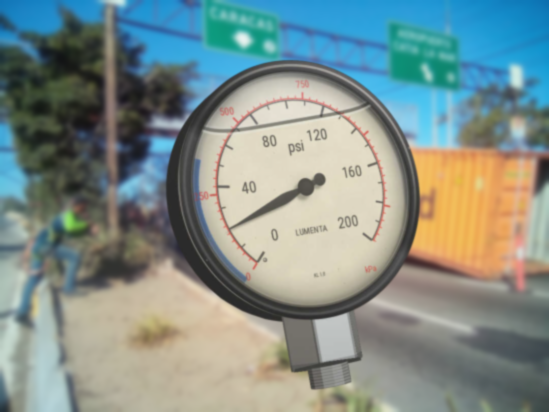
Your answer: **20** psi
